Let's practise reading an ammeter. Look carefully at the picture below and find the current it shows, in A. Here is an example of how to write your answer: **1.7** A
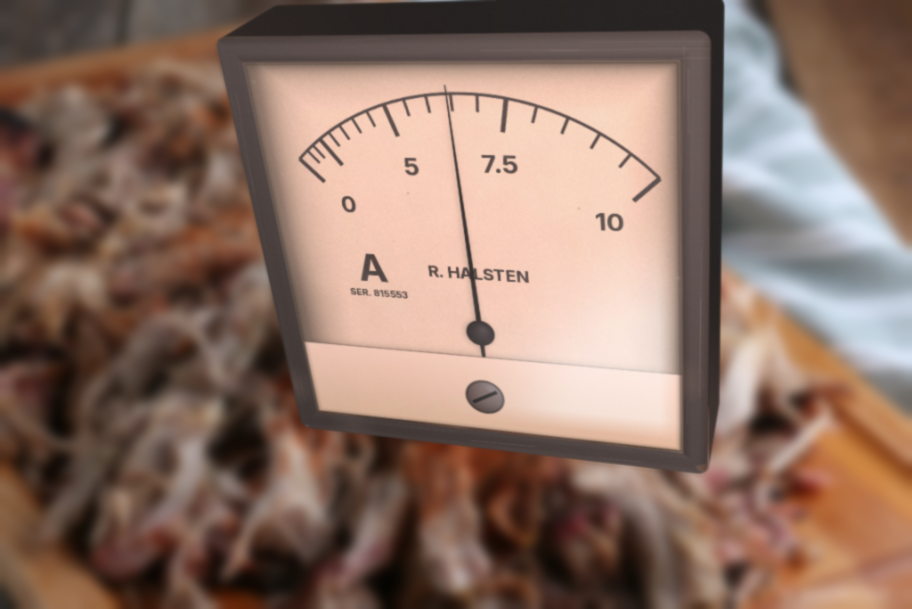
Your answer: **6.5** A
